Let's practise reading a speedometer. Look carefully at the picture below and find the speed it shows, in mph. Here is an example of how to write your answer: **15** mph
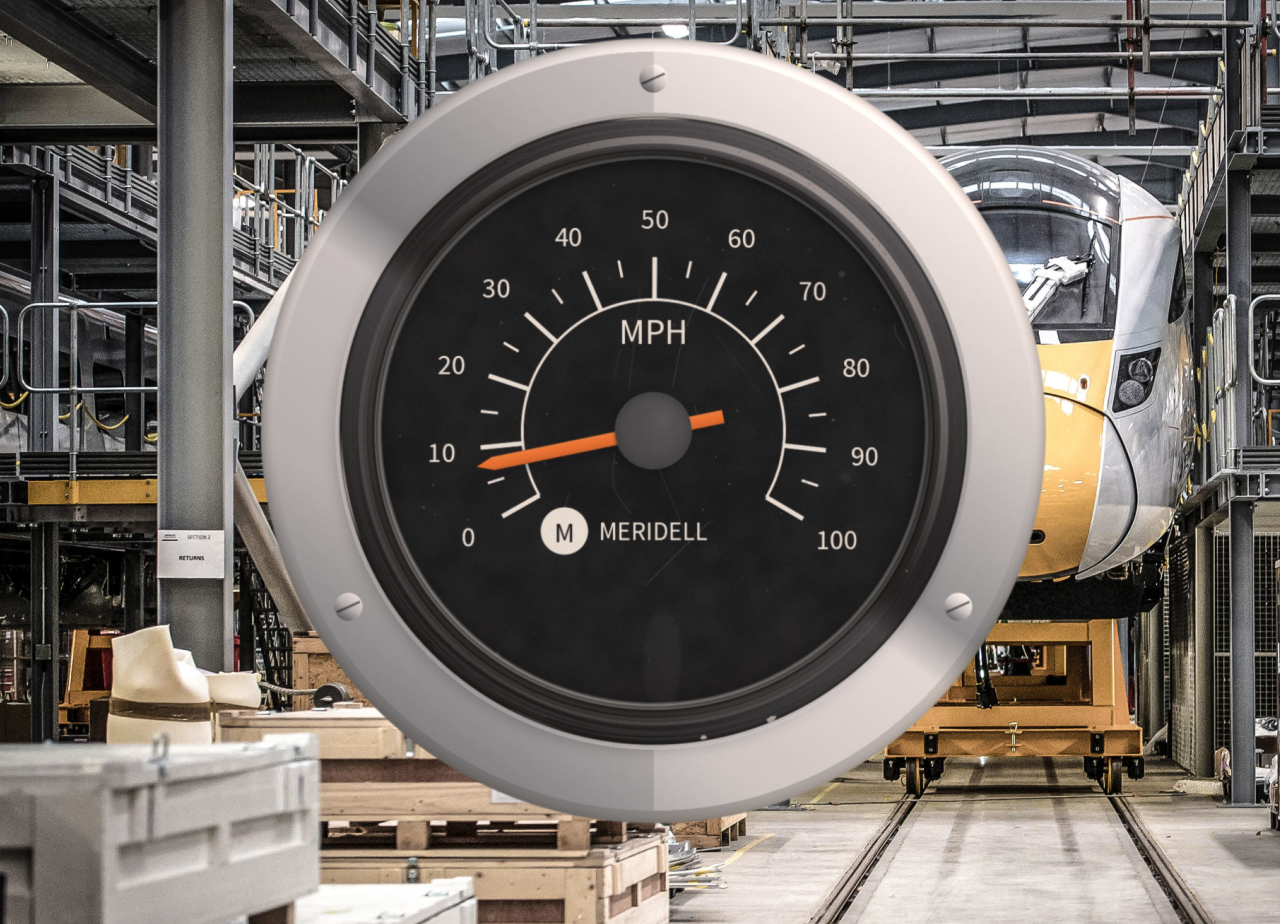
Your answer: **7.5** mph
